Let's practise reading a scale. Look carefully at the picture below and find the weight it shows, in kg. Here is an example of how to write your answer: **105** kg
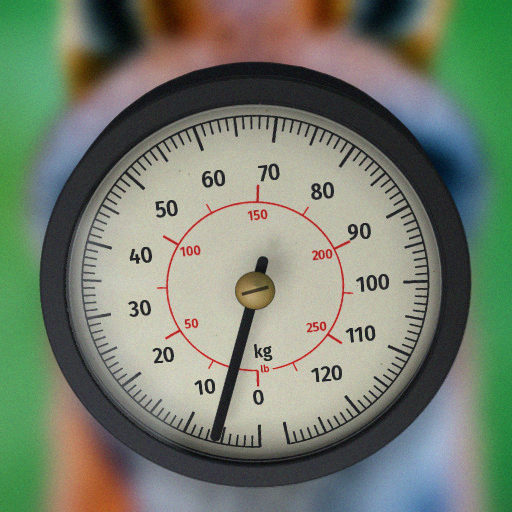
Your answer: **6** kg
